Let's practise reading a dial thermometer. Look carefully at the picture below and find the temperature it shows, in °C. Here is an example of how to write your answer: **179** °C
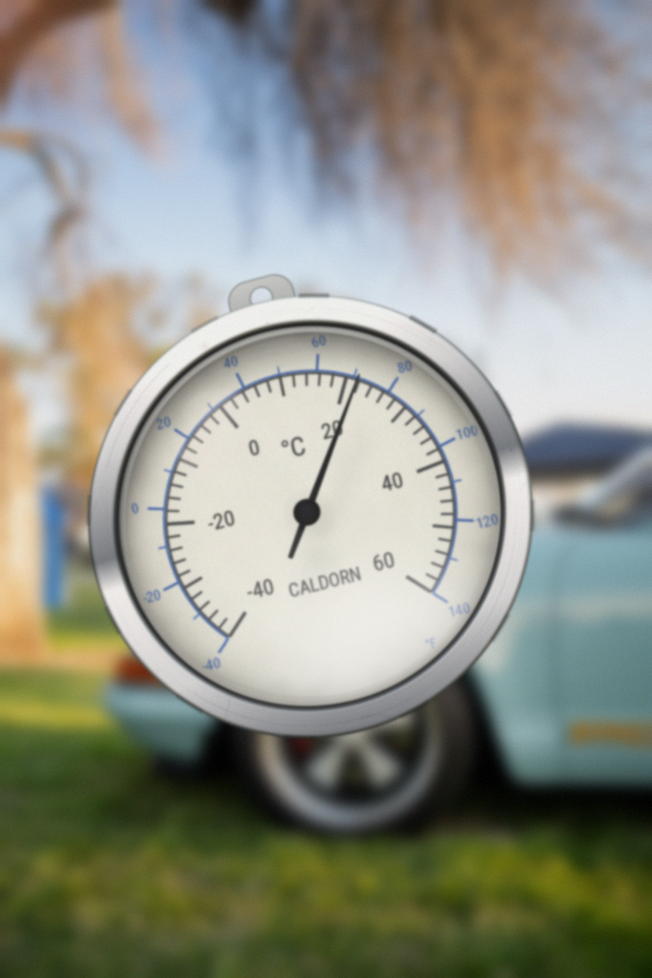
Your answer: **22** °C
